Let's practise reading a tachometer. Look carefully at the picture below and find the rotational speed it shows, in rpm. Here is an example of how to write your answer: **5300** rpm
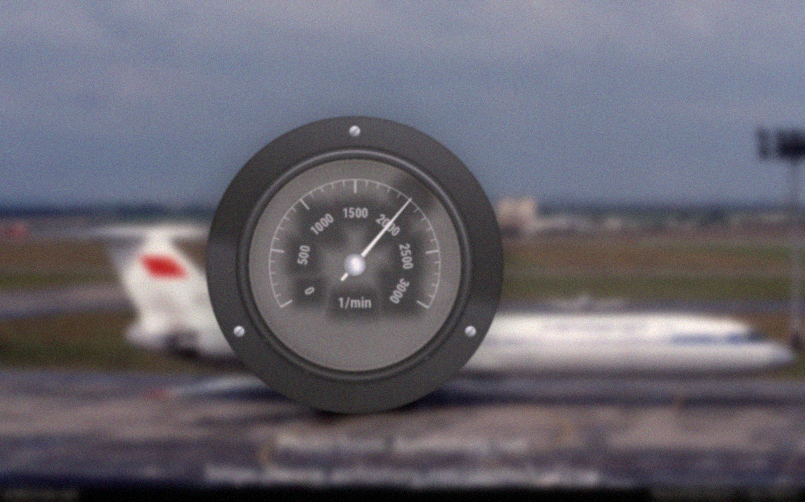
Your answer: **2000** rpm
